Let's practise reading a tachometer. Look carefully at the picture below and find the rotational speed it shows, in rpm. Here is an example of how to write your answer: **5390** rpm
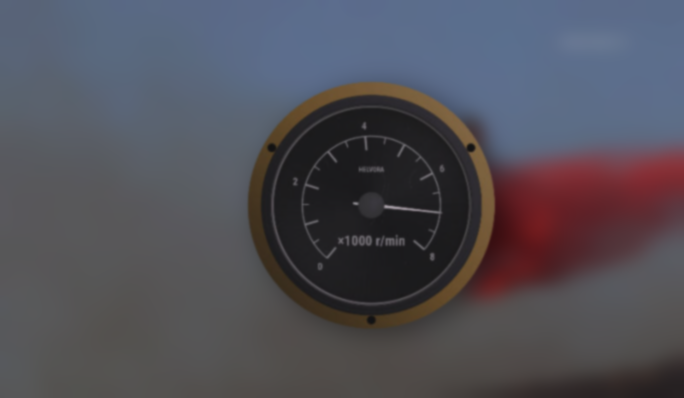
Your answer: **7000** rpm
